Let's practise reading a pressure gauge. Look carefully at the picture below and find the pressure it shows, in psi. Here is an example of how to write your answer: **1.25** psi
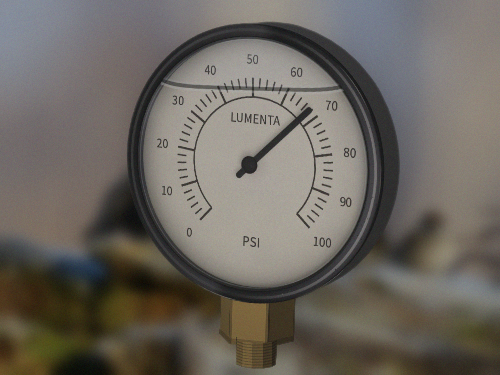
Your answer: **68** psi
